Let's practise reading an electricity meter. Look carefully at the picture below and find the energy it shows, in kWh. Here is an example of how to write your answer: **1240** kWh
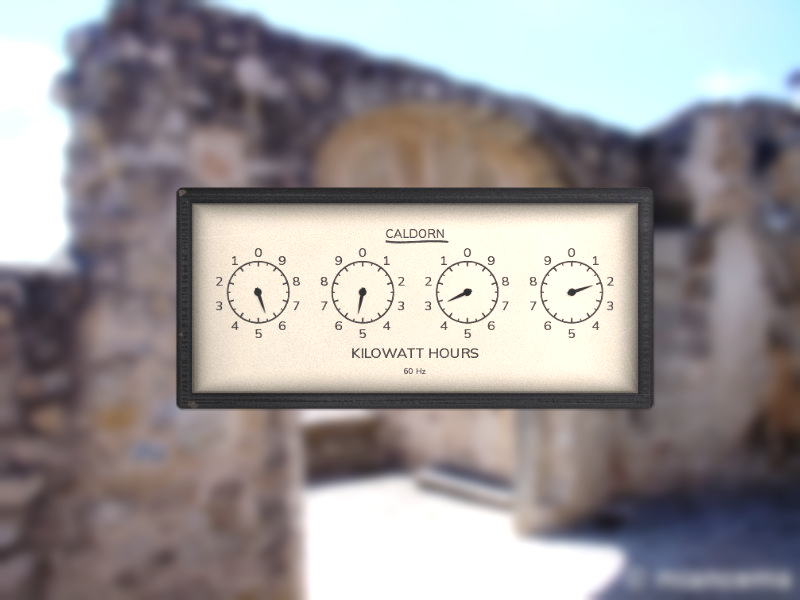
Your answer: **5532** kWh
